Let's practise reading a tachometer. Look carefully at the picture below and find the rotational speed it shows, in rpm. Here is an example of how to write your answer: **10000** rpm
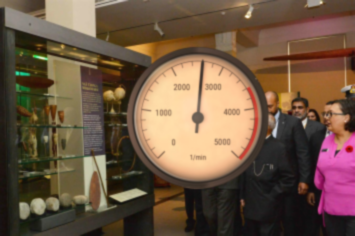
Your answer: **2600** rpm
